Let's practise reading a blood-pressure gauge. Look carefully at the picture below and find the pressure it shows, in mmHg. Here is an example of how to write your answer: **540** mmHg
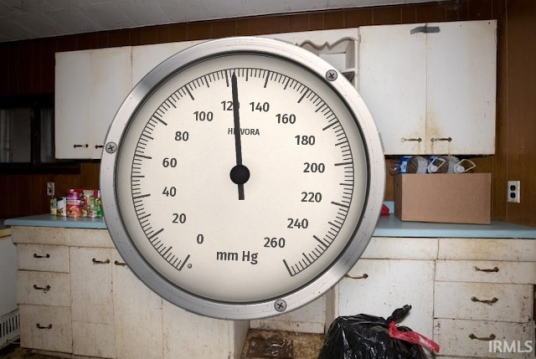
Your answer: **124** mmHg
